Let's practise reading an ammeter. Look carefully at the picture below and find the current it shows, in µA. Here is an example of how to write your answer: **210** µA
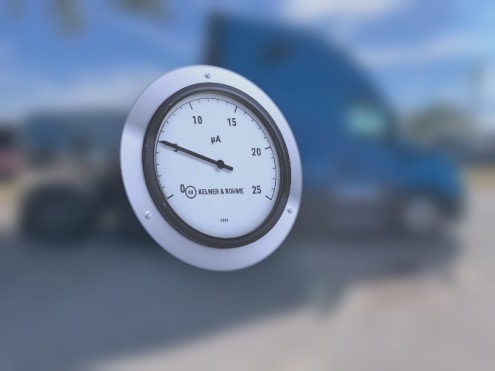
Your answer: **5** µA
